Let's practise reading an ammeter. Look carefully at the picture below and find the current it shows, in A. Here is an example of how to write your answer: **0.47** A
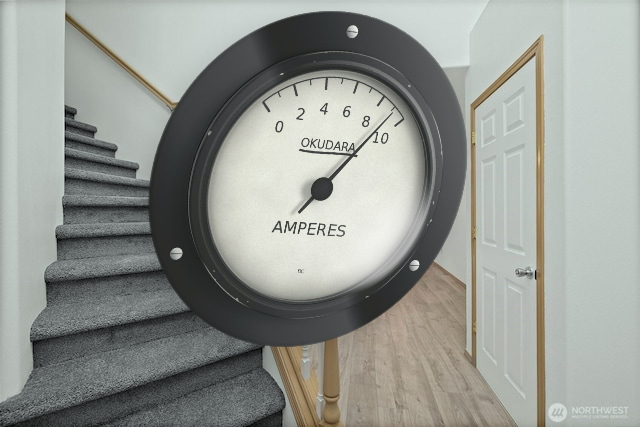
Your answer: **9** A
